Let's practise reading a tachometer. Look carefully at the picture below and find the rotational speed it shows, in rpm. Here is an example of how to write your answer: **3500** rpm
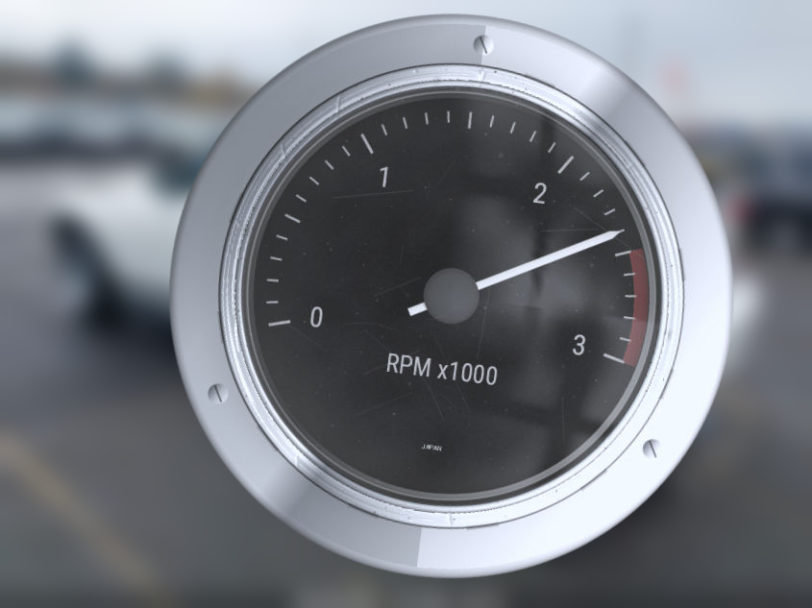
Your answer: **2400** rpm
